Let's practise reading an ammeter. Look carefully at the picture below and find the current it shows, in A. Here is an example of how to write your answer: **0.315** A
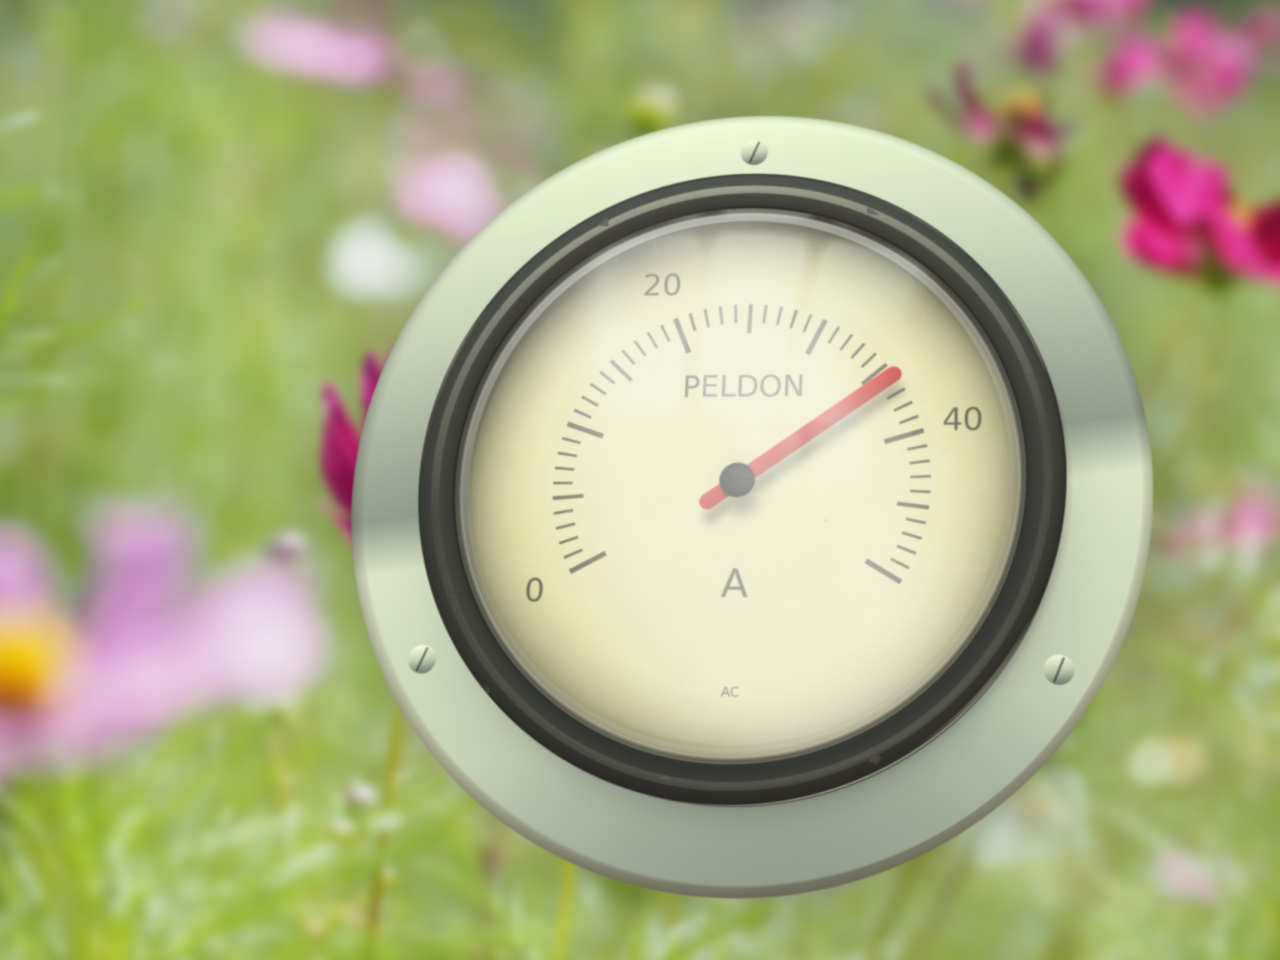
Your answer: **36** A
